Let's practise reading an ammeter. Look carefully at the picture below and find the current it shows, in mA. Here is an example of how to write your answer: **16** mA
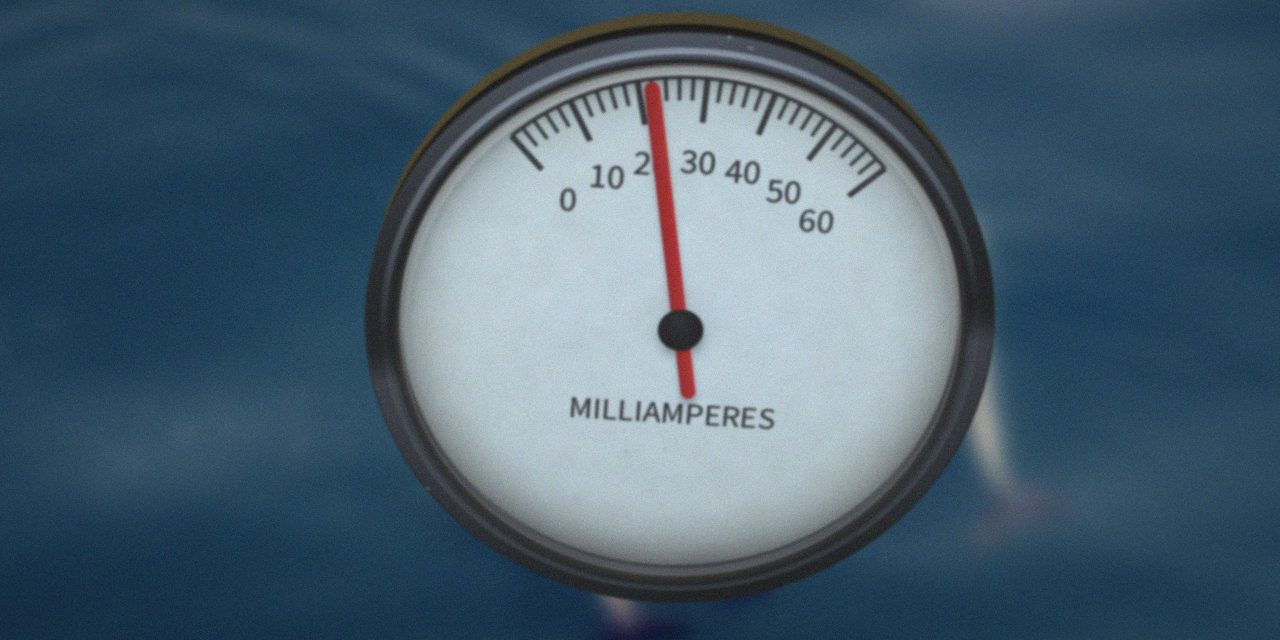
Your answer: **22** mA
